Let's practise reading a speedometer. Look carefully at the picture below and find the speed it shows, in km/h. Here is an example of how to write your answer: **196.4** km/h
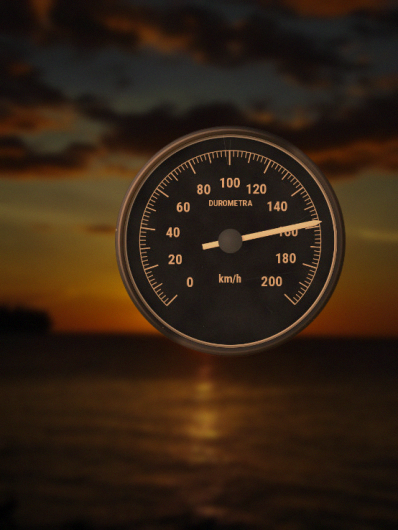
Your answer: **158** km/h
